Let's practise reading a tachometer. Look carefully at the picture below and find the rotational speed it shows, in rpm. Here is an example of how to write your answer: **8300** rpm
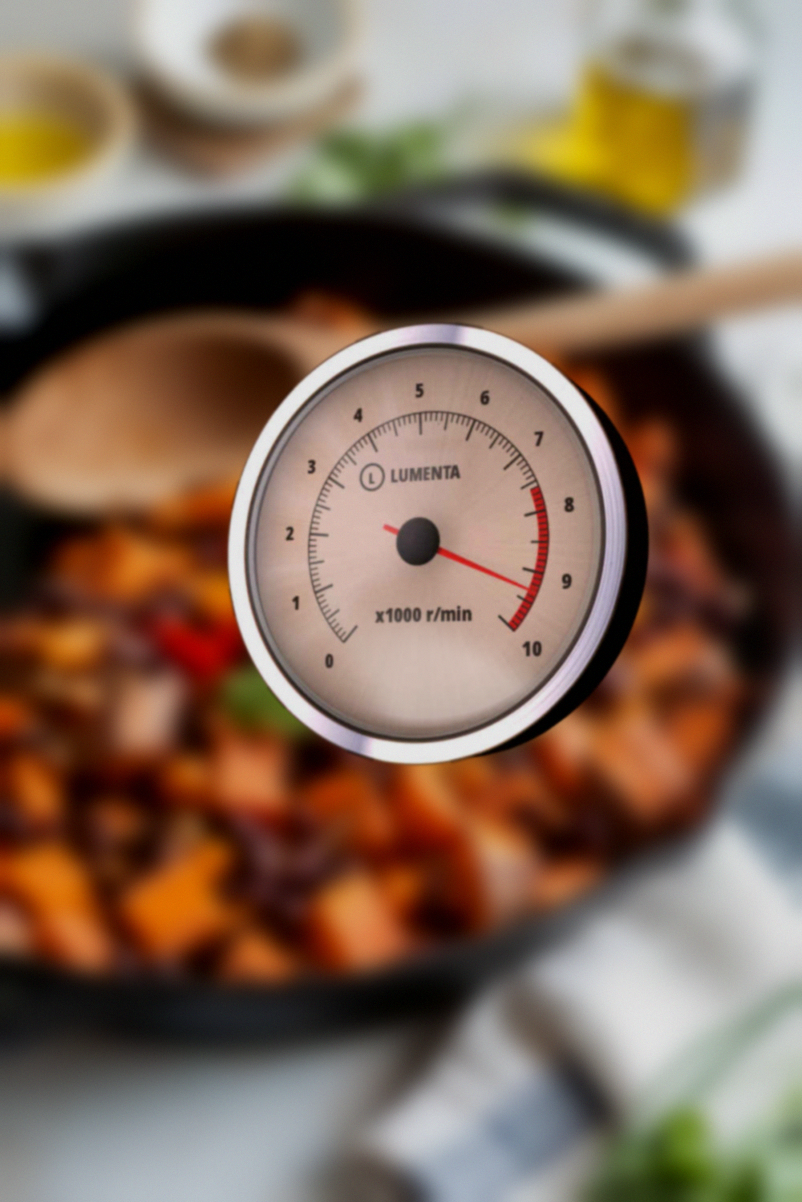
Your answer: **9300** rpm
